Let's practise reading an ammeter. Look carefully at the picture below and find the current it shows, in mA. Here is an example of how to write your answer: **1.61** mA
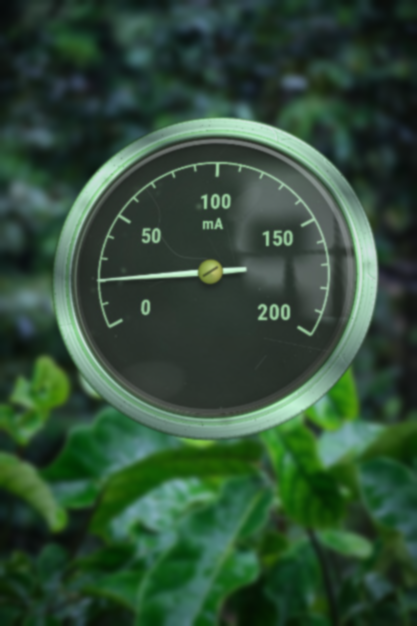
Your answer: **20** mA
